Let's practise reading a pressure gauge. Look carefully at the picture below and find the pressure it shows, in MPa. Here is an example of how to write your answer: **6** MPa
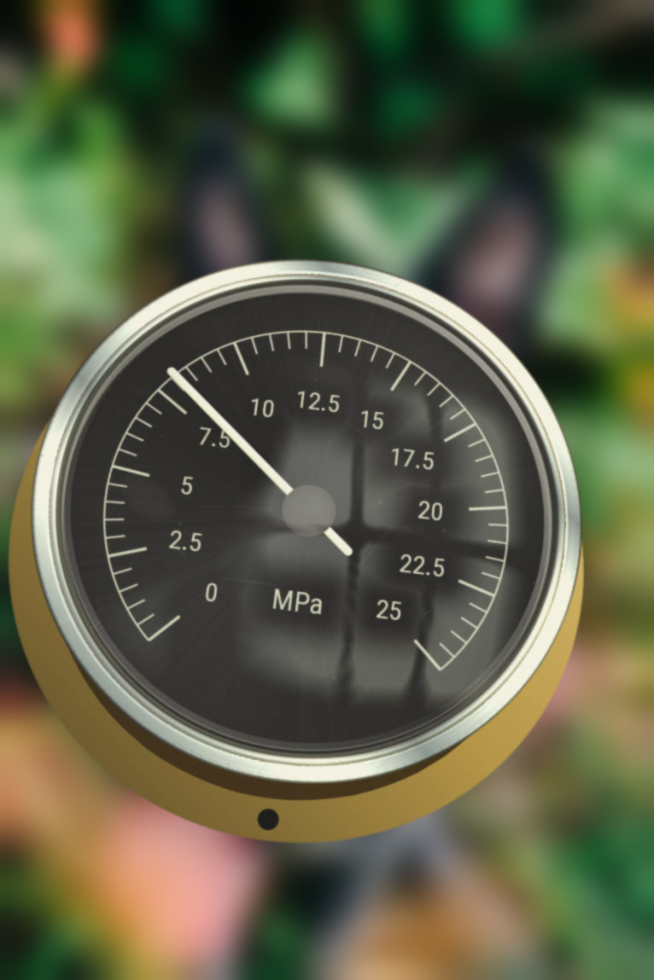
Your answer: **8** MPa
